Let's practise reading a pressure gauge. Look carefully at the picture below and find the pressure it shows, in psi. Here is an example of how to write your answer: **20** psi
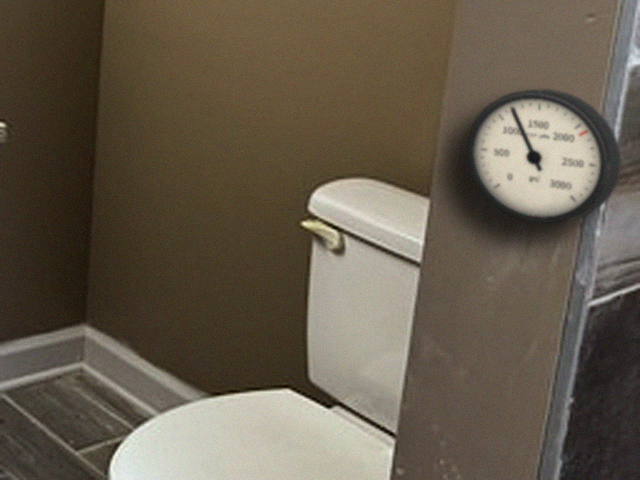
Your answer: **1200** psi
